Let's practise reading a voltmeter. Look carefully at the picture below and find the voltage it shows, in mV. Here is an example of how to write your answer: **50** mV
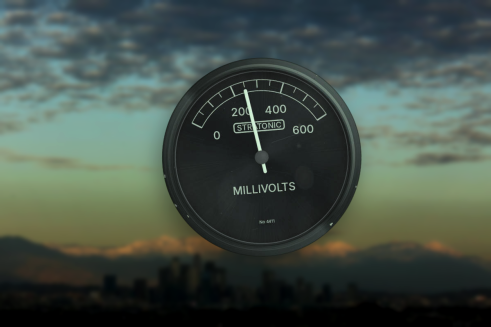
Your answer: **250** mV
